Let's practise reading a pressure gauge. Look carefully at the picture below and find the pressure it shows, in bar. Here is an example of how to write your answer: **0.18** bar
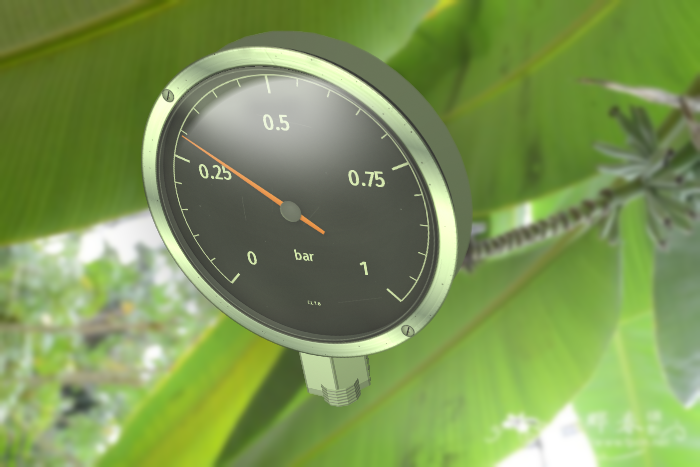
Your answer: **0.3** bar
